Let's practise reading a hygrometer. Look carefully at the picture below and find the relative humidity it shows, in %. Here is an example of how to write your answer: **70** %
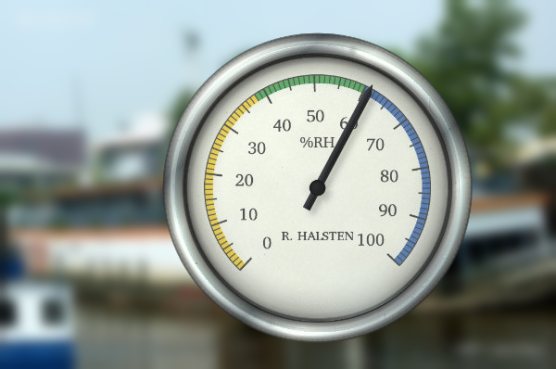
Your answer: **61** %
